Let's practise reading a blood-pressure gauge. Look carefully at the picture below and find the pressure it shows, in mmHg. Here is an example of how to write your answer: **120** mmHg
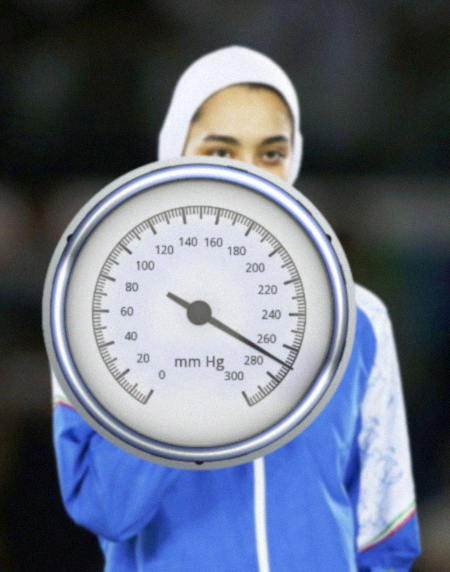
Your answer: **270** mmHg
